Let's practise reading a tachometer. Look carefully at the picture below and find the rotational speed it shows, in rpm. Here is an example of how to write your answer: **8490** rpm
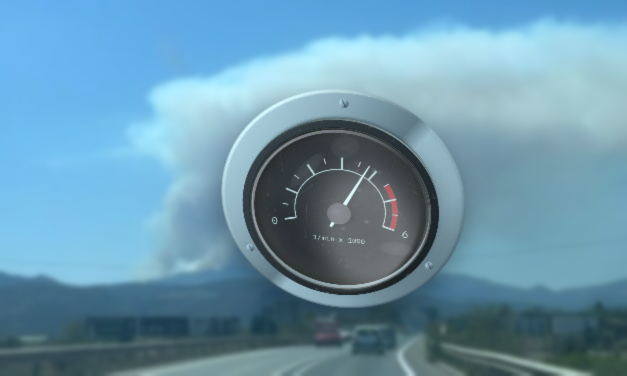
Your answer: **3750** rpm
